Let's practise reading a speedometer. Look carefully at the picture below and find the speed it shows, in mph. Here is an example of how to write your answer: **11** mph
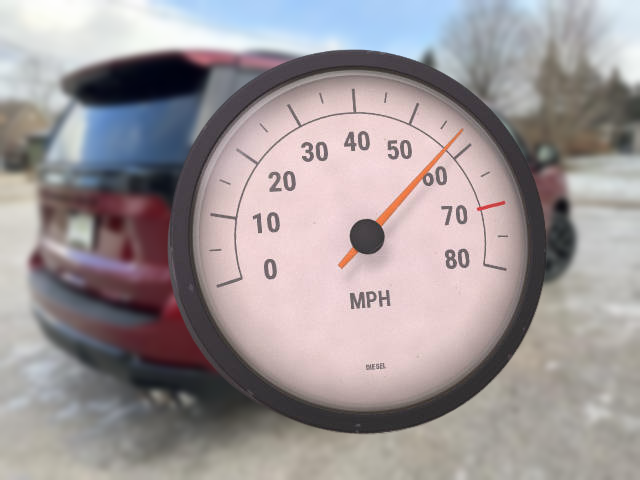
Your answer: **57.5** mph
